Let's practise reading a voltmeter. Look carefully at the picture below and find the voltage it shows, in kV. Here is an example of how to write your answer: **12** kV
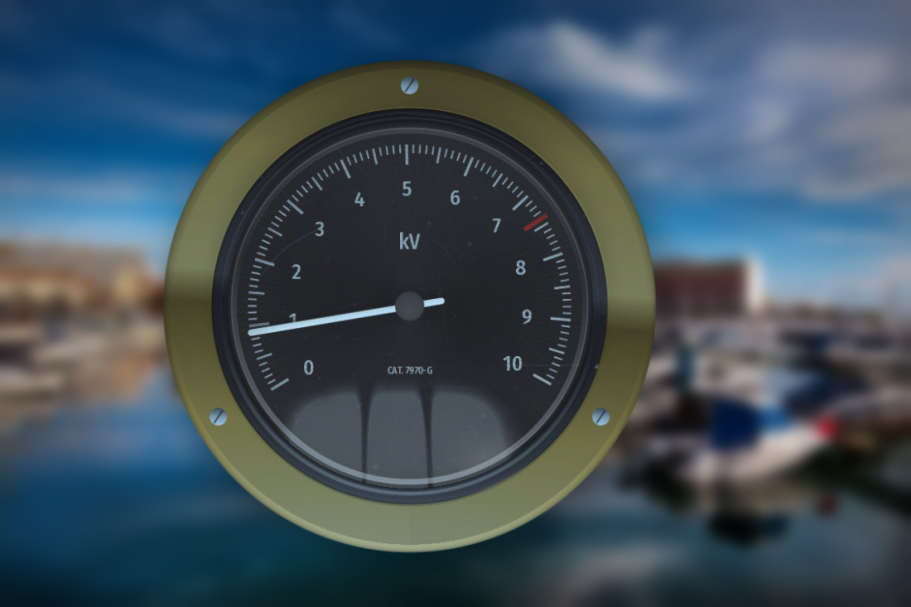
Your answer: **0.9** kV
